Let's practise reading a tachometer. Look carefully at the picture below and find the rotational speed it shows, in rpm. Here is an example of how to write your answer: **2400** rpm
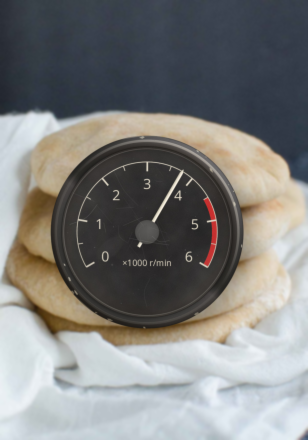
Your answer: **3750** rpm
